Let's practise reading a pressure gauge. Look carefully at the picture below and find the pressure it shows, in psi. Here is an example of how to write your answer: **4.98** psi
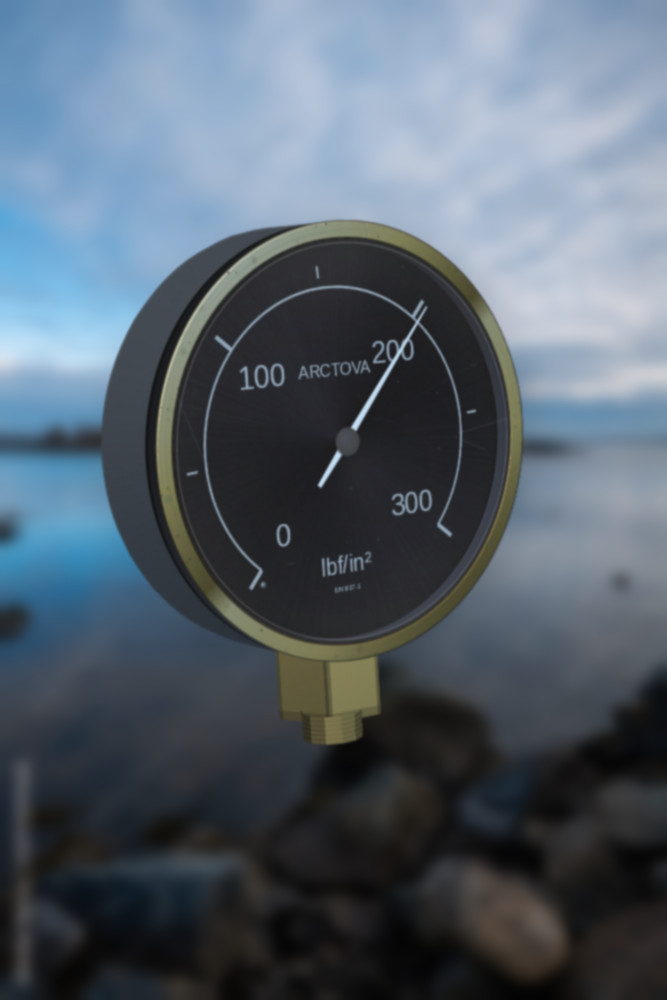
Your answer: **200** psi
